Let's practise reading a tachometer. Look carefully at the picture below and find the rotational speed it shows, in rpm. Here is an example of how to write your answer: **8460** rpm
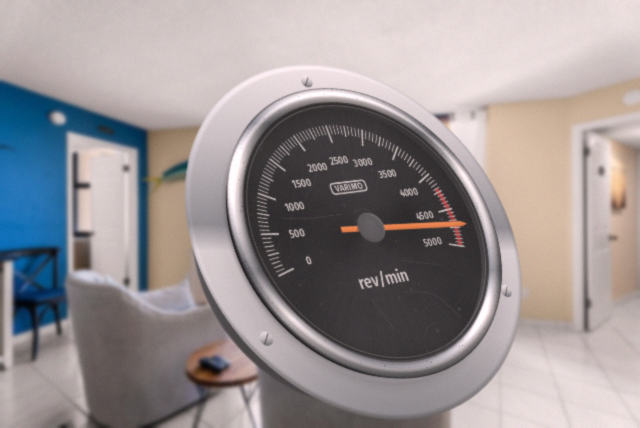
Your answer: **4750** rpm
